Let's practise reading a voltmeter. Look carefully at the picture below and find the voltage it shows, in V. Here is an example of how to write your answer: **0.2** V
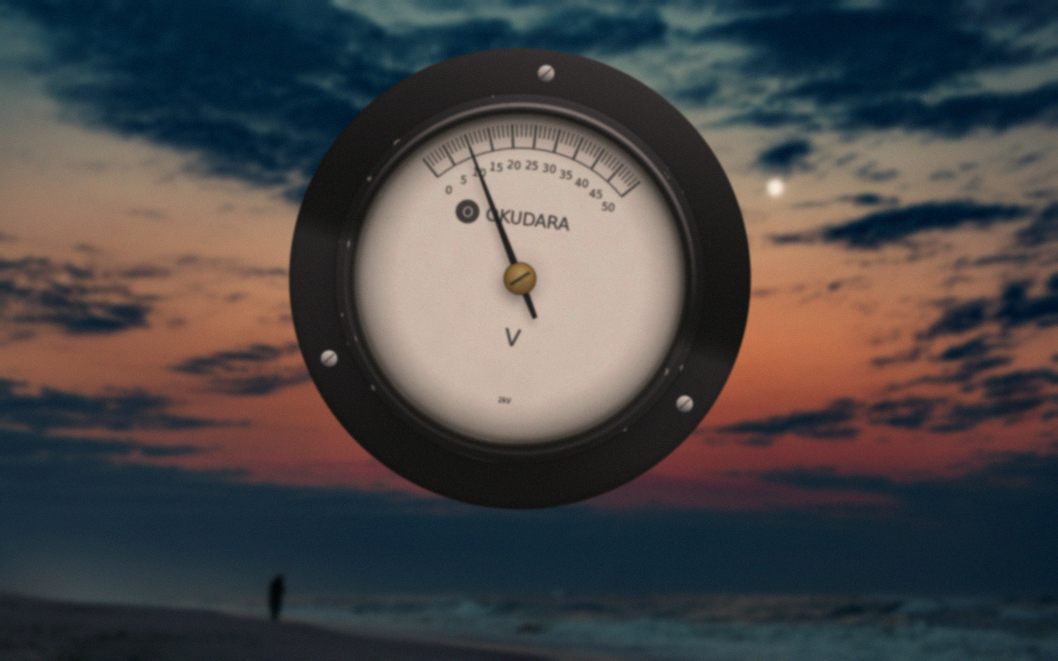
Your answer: **10** V
